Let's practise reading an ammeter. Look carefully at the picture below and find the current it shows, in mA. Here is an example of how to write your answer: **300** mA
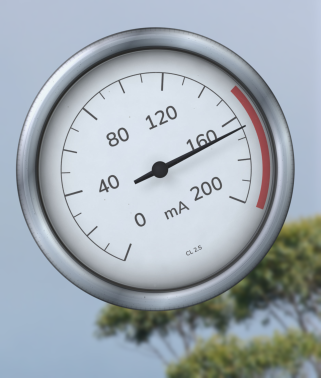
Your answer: **165** mA
